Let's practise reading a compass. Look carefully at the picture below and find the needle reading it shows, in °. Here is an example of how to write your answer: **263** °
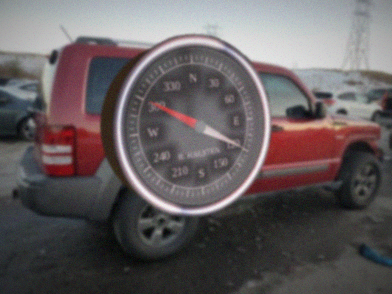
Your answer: **300** °
